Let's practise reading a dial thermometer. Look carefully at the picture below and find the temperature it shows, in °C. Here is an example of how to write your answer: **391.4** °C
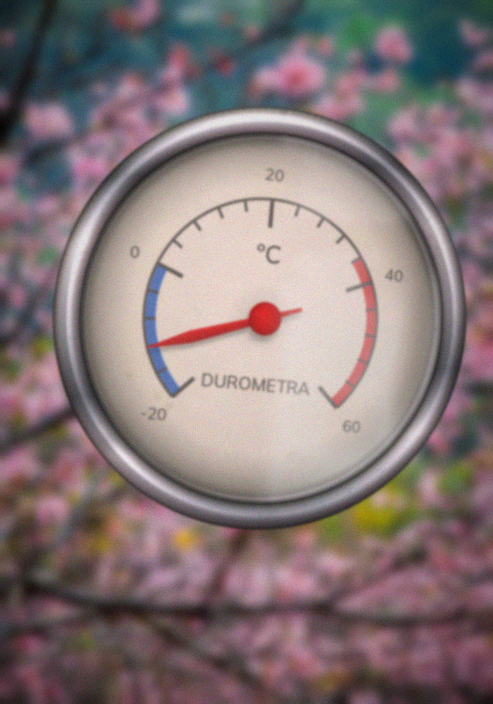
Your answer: **-12** °C
